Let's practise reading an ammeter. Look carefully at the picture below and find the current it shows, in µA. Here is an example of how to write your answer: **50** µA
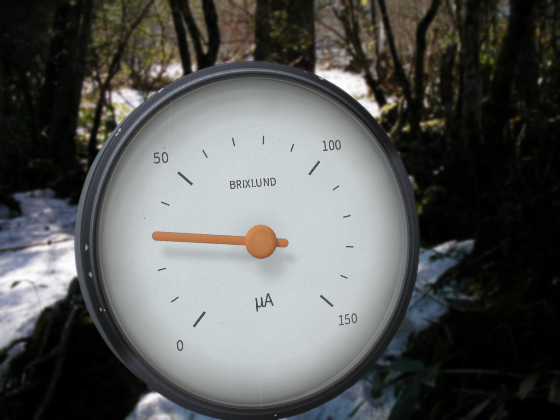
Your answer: **30** µA
